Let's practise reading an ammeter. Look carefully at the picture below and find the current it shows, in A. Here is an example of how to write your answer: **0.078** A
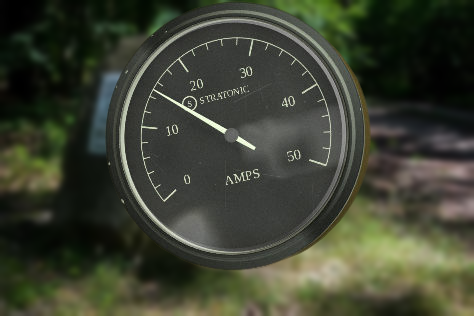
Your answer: **15** A
